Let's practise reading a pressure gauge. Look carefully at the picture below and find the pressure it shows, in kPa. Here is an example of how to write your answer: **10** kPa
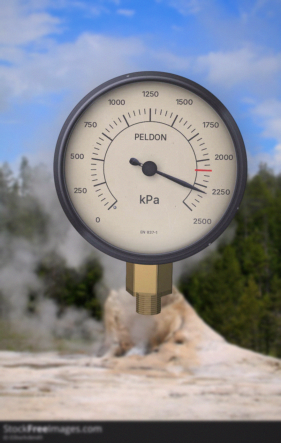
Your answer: **2300** kPa
